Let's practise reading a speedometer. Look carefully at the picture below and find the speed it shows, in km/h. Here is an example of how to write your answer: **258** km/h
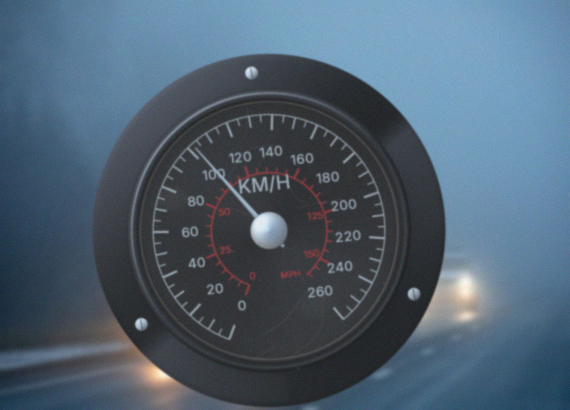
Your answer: **102.5** km/h
